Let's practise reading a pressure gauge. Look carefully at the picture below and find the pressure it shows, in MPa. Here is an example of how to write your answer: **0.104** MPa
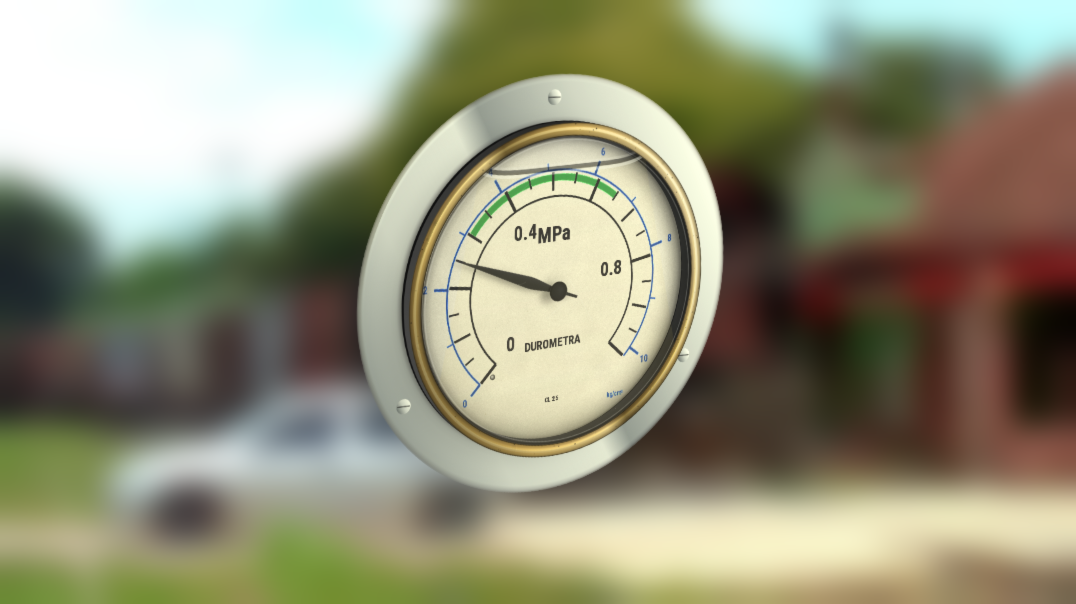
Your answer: **0.25** MPa
